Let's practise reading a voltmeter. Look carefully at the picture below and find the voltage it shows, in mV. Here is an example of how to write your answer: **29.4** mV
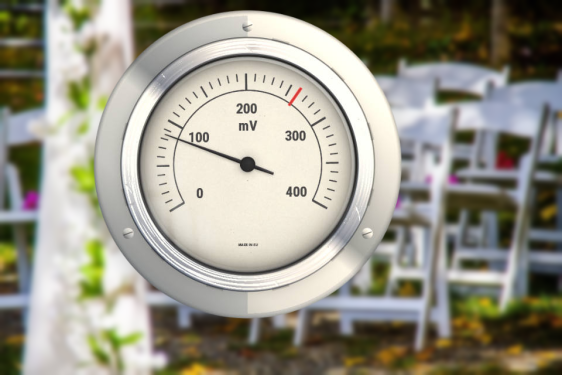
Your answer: **85** mV
